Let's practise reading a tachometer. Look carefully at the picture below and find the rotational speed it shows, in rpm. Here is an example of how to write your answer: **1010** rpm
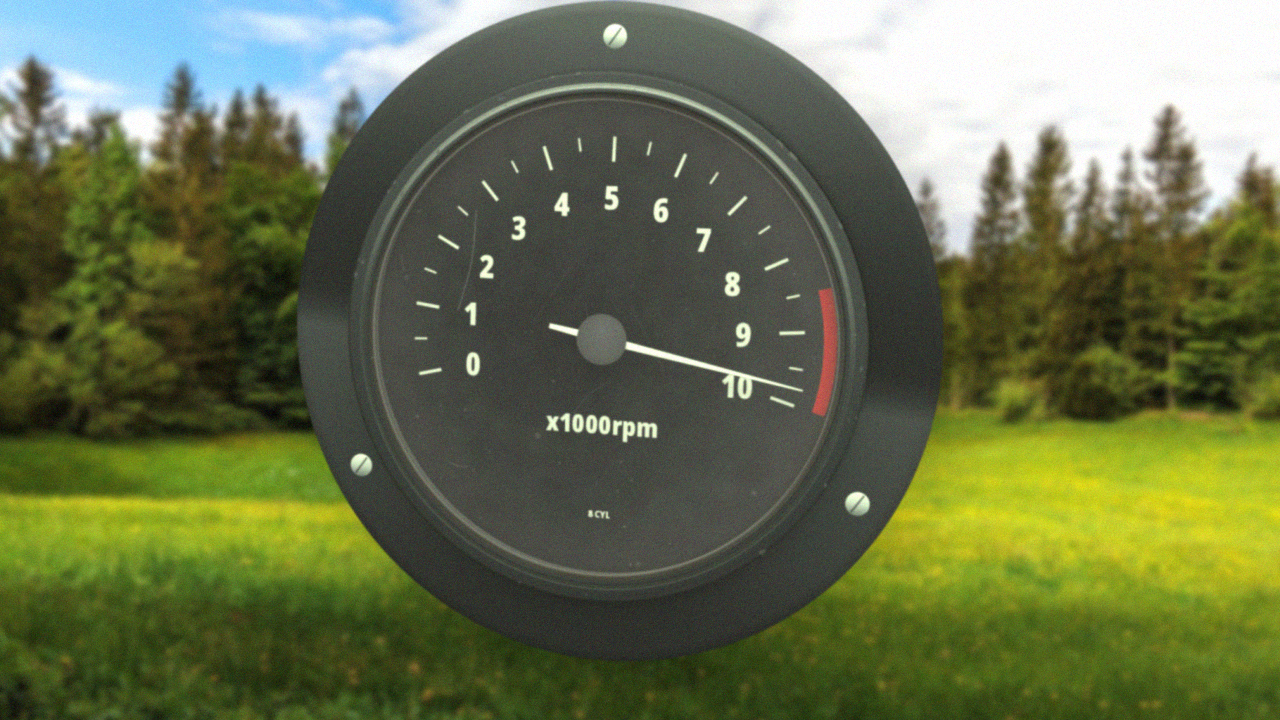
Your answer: **9750** rpm
